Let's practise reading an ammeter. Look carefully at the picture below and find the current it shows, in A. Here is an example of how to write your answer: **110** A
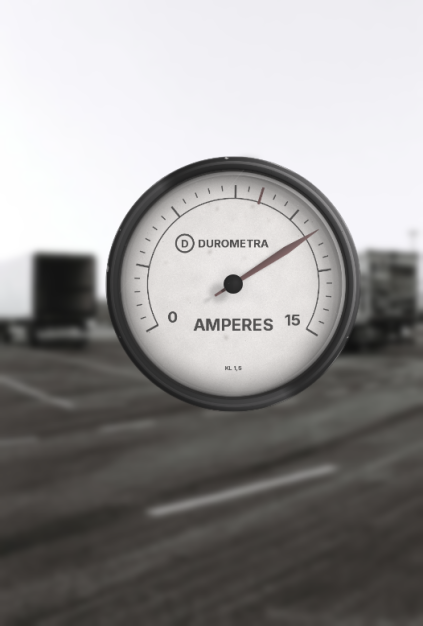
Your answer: **11** A
